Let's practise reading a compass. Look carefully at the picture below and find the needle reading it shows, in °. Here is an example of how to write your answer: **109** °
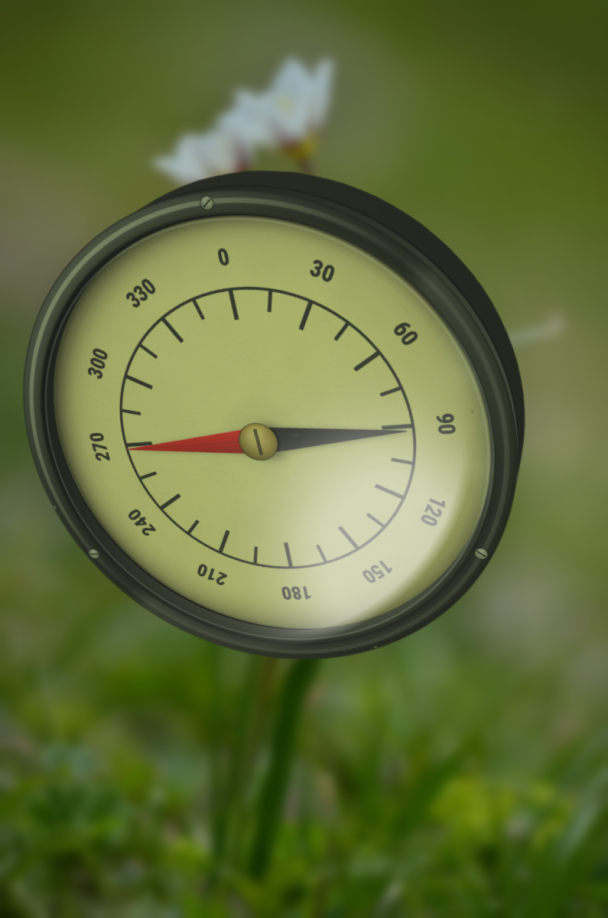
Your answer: **270** °
